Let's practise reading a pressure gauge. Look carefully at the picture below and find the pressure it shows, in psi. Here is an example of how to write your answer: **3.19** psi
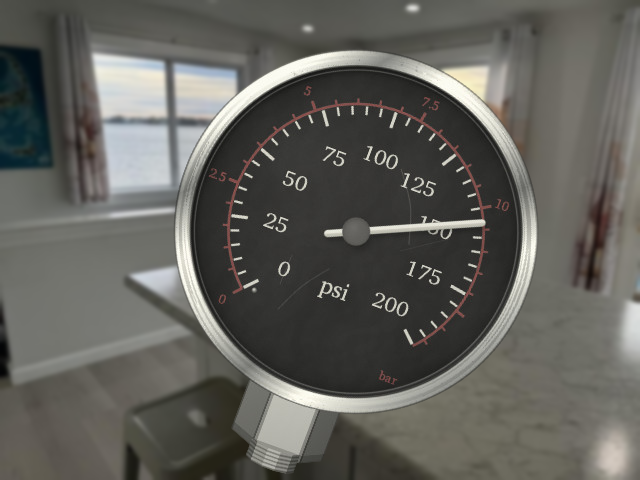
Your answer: **150** psi
